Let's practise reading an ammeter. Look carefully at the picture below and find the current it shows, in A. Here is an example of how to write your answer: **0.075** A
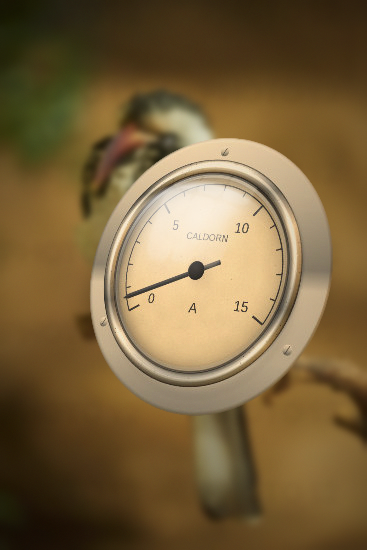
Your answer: **0.5** A
